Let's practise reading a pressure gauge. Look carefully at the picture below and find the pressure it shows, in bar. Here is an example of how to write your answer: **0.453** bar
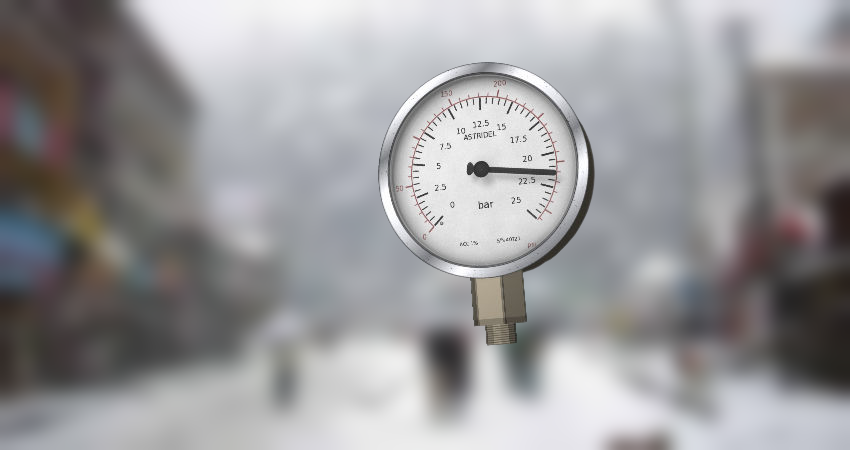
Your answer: **21.5** bar
